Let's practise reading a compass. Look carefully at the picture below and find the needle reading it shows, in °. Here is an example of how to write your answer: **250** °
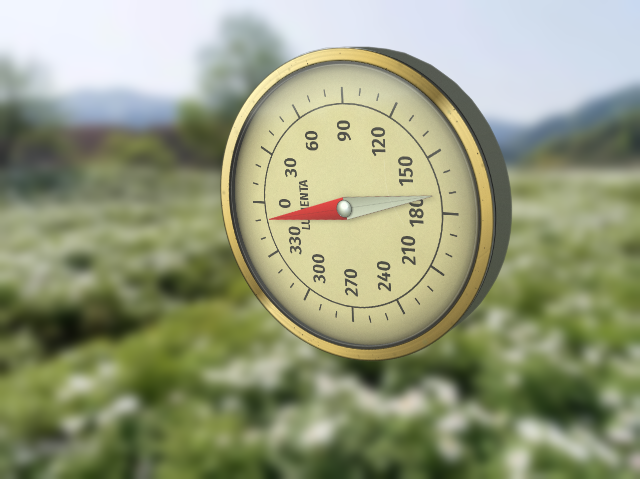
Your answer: **350** °
